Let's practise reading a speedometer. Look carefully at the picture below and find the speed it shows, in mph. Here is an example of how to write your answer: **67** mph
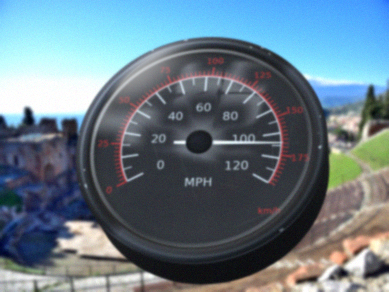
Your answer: **105** mph
